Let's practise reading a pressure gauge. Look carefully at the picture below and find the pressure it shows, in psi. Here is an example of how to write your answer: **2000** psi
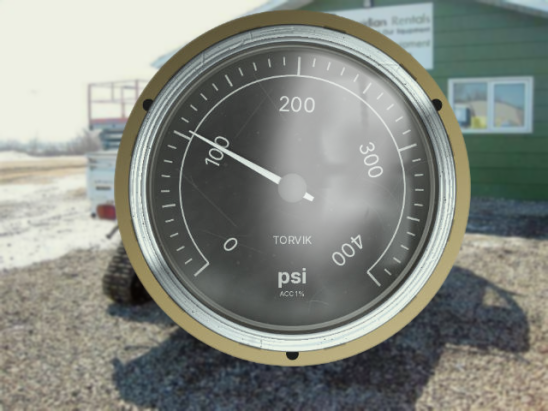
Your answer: **105** psi
